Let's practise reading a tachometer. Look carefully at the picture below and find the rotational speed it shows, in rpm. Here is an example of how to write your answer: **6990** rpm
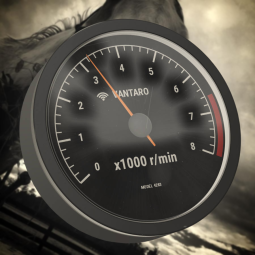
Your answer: **3200** rpm
